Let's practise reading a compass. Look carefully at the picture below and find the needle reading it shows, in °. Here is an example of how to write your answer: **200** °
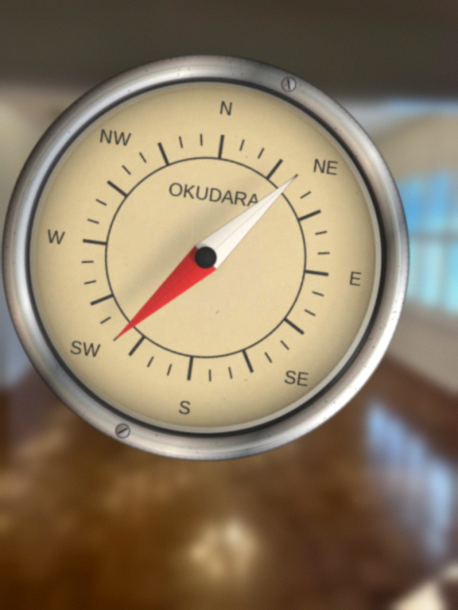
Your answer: **220** °
